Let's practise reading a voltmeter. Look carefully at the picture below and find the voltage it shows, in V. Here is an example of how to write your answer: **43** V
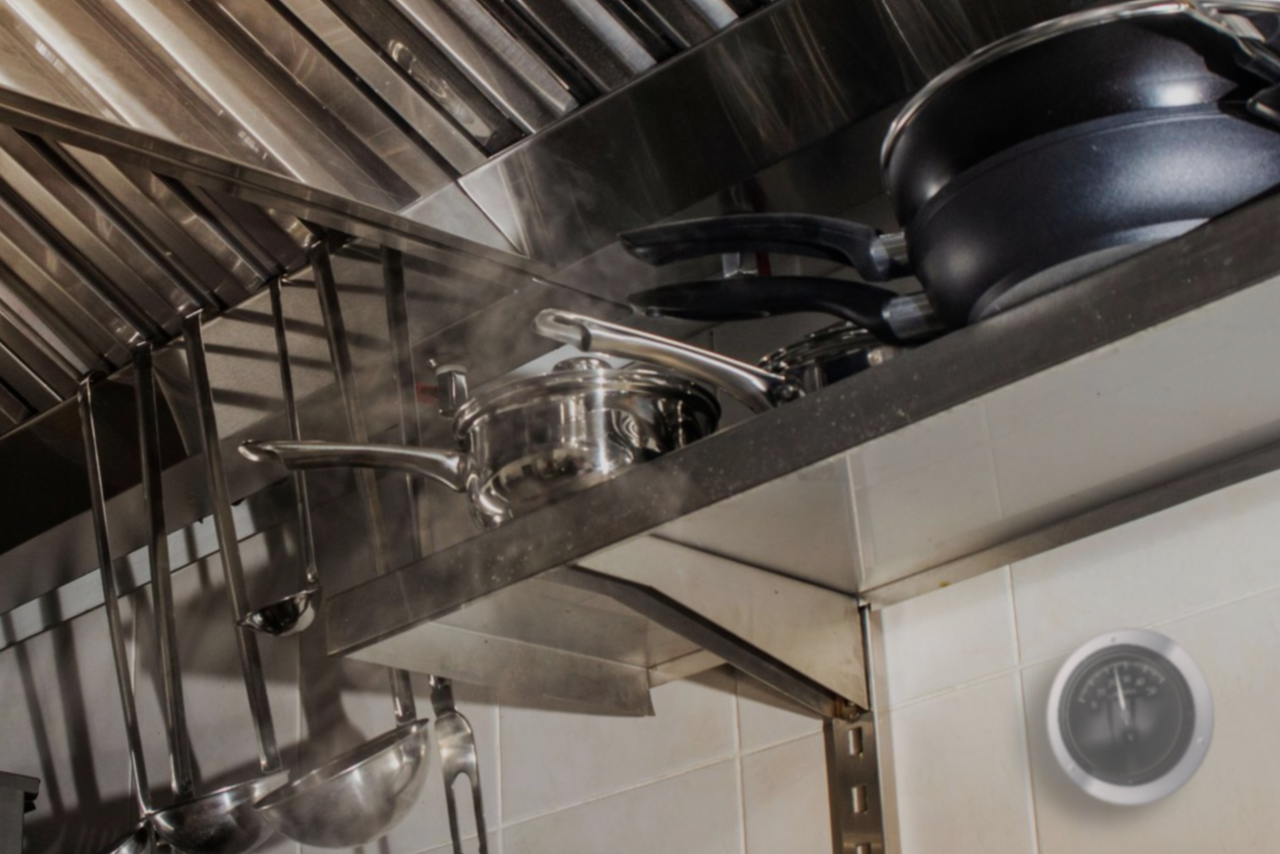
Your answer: **25** V
